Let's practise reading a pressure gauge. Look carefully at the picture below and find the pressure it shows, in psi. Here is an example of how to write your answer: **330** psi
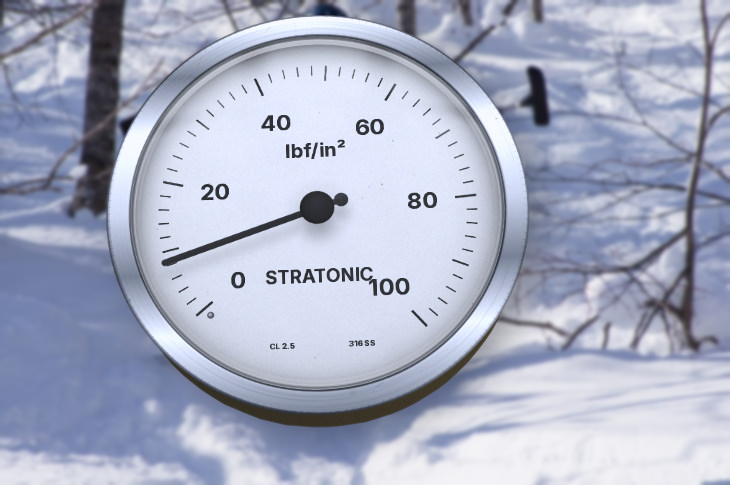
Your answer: **8** psi
